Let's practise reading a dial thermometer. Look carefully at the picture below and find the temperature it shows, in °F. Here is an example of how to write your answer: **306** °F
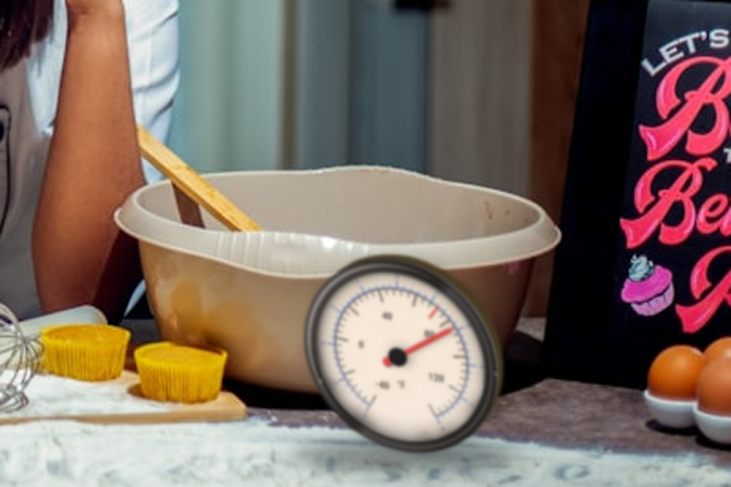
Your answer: **84** °F
